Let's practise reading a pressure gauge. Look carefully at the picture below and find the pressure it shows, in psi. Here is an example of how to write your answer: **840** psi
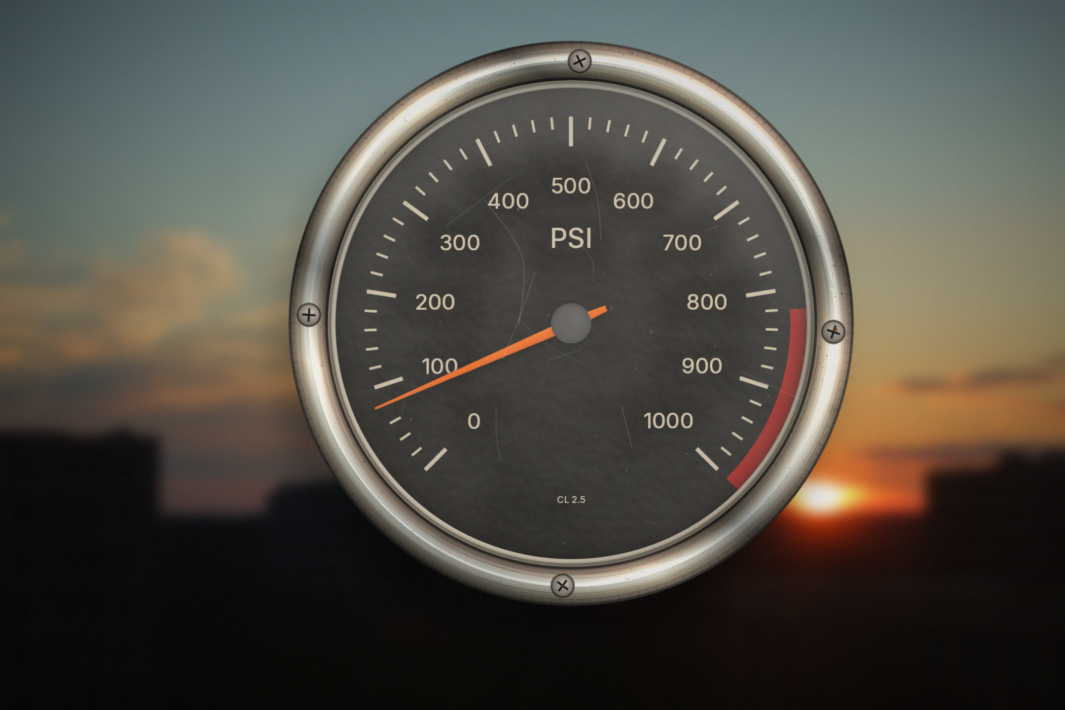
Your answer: **80** psi
